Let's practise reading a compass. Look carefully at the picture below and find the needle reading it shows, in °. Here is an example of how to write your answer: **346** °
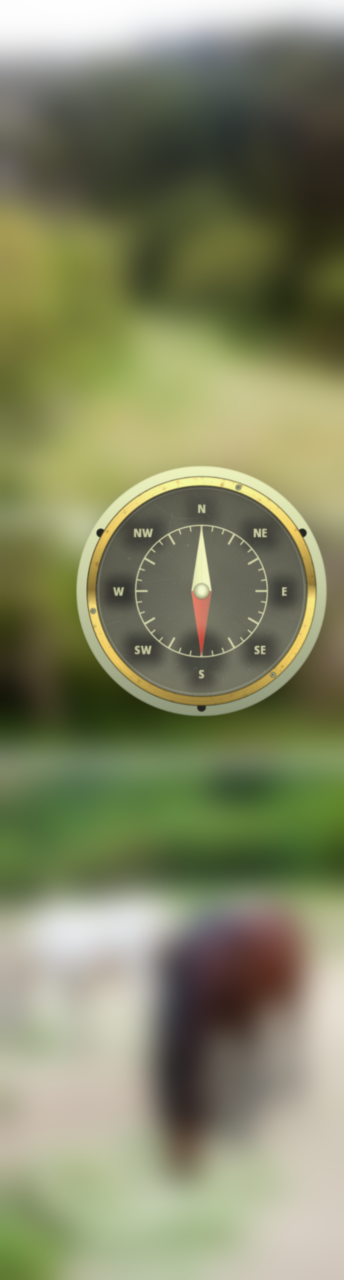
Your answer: **180** °
